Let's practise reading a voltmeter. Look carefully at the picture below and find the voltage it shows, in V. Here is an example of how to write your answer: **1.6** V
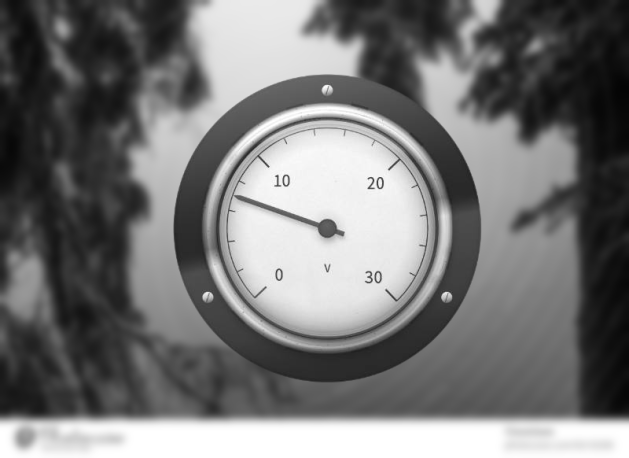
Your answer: **7** V
